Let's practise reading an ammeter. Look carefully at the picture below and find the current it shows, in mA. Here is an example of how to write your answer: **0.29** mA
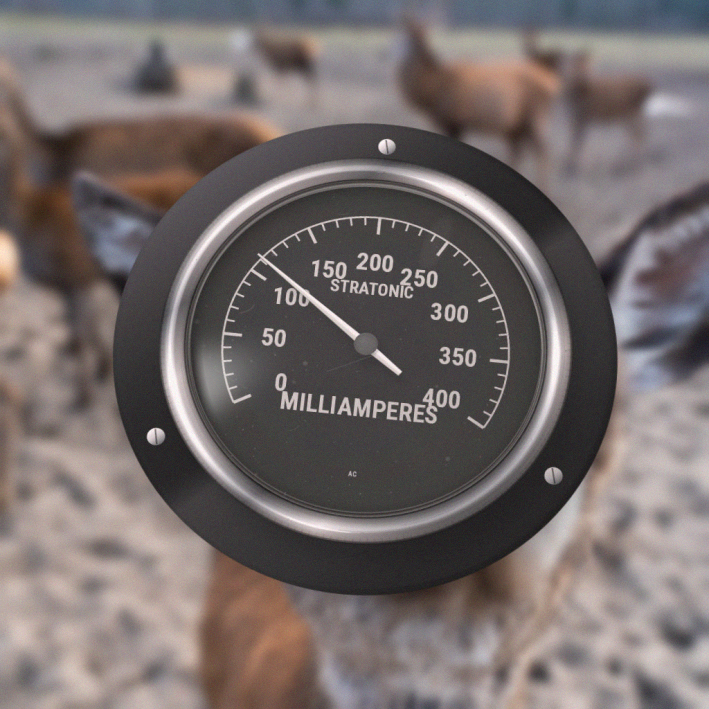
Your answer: **110** mA
